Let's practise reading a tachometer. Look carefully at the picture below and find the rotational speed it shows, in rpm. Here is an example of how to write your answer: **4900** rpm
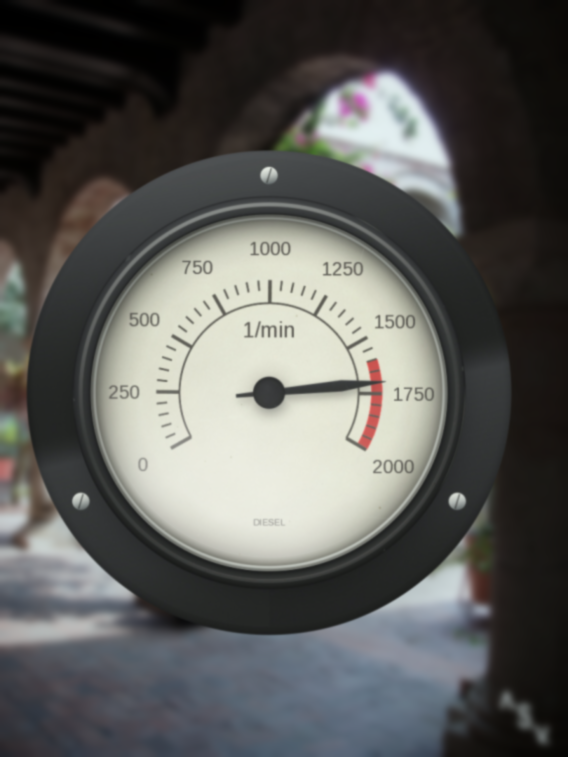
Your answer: **1700** rpm
